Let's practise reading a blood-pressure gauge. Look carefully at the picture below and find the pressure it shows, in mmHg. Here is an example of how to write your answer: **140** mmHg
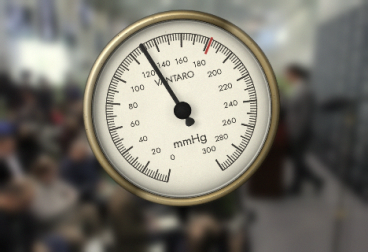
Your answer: **130** mmHg
